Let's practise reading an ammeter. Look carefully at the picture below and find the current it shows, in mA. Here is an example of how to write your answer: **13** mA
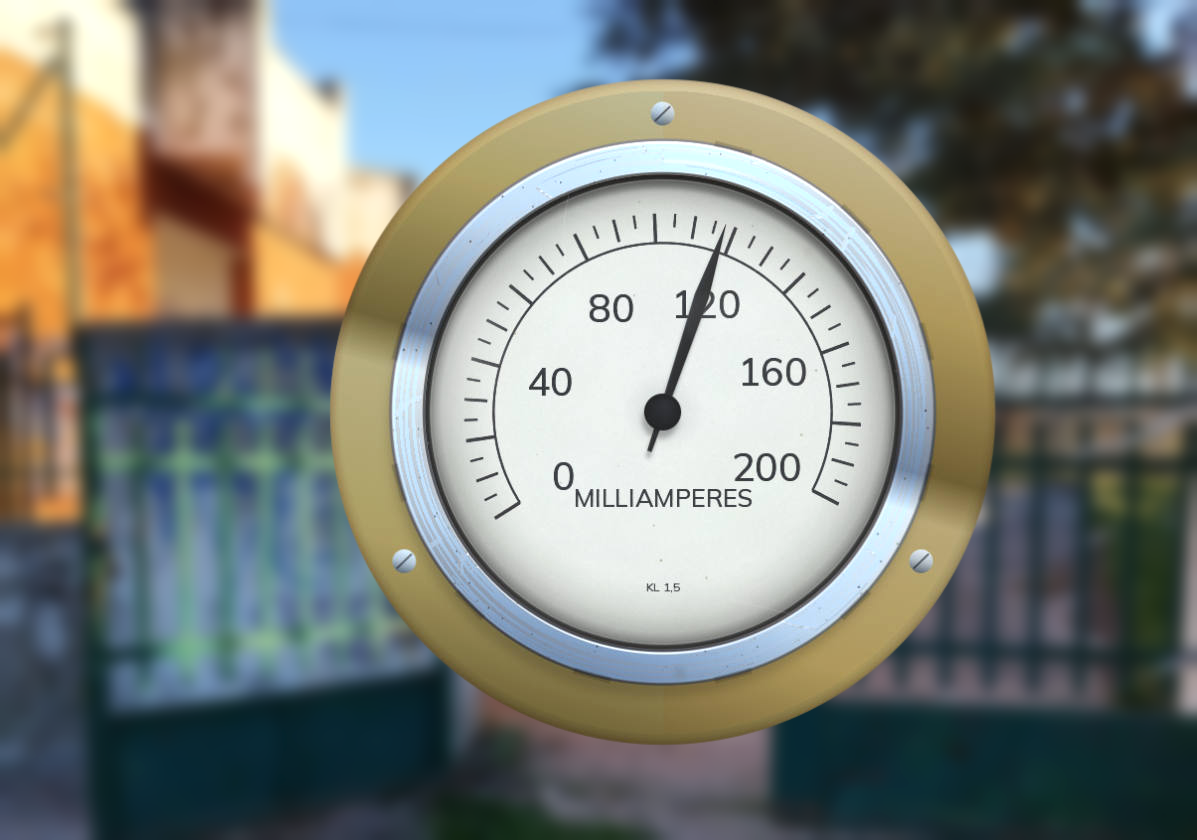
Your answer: **117.5** mA
